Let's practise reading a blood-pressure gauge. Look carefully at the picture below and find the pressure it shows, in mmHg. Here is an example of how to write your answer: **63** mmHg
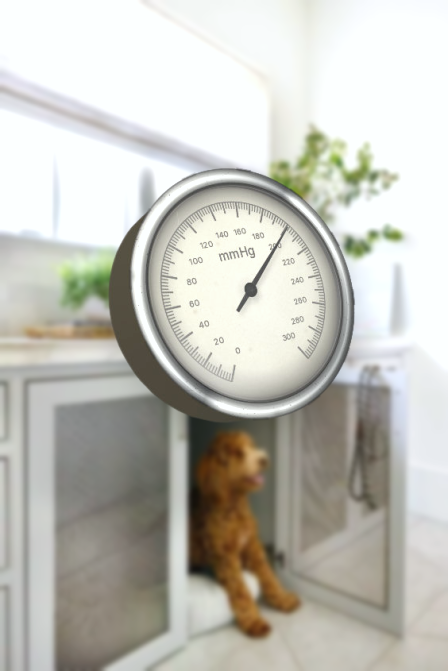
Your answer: **200** mmHg
